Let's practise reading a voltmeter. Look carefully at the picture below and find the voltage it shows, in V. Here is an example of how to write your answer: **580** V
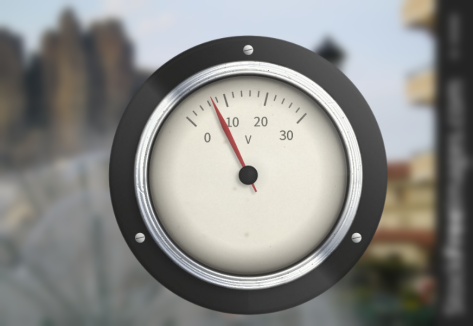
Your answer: **7** V
